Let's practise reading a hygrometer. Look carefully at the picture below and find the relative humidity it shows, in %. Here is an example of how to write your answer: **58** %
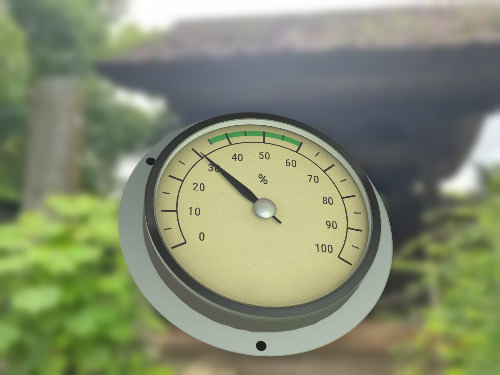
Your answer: **30** %
